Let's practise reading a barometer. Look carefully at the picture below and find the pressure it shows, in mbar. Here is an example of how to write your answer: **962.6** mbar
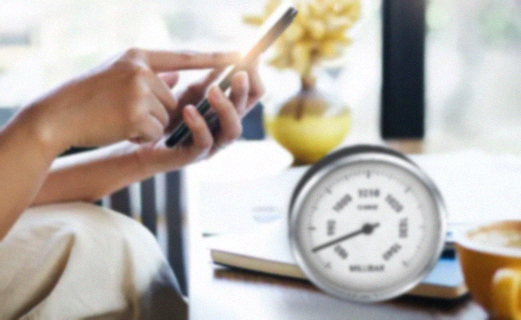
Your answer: **985** mbar
